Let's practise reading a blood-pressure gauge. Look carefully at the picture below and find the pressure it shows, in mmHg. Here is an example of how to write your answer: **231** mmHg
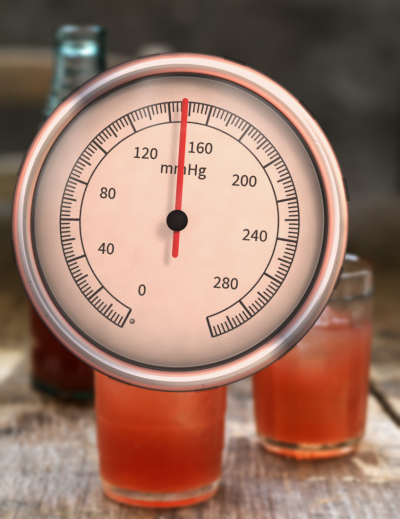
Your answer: **148** mmHg
